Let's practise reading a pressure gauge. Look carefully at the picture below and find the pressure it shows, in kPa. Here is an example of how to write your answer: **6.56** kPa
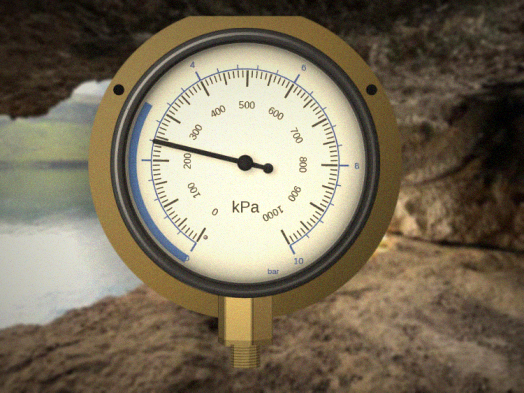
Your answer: **240** kPa
